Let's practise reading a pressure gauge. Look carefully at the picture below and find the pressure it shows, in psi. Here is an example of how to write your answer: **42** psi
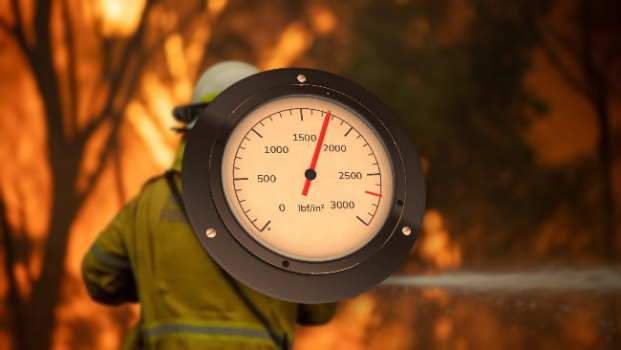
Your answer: **1750** psi
